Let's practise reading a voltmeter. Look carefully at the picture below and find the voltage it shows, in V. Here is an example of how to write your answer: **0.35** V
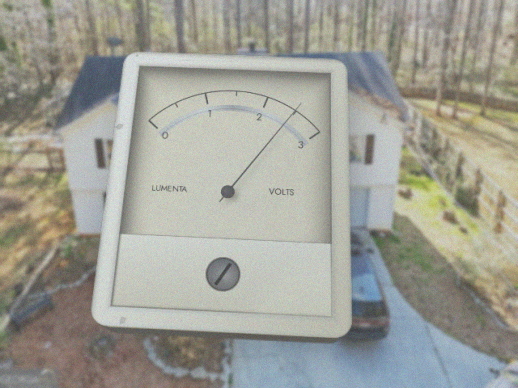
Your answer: **2.5** V
